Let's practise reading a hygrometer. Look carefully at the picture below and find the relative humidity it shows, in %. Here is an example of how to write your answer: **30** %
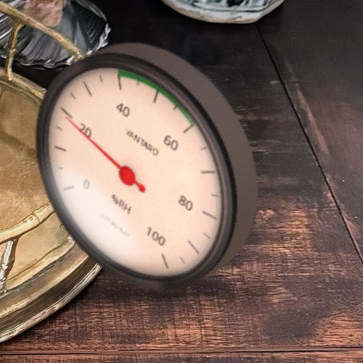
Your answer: **20** %
